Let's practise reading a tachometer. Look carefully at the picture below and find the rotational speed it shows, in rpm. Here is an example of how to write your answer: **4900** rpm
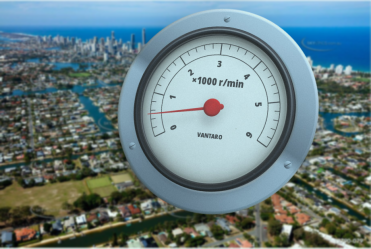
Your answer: **500** rpm
